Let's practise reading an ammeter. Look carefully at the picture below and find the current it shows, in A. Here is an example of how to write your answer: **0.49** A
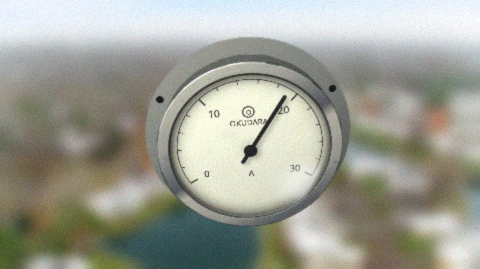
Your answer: **19** A
